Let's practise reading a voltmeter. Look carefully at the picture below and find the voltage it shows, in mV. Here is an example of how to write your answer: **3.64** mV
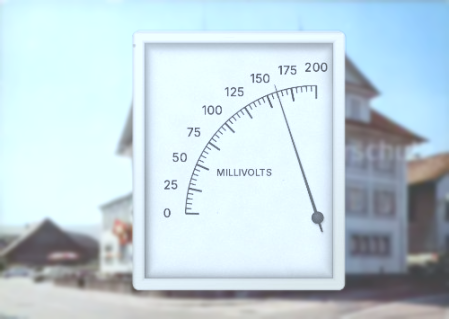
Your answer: **160** mV
